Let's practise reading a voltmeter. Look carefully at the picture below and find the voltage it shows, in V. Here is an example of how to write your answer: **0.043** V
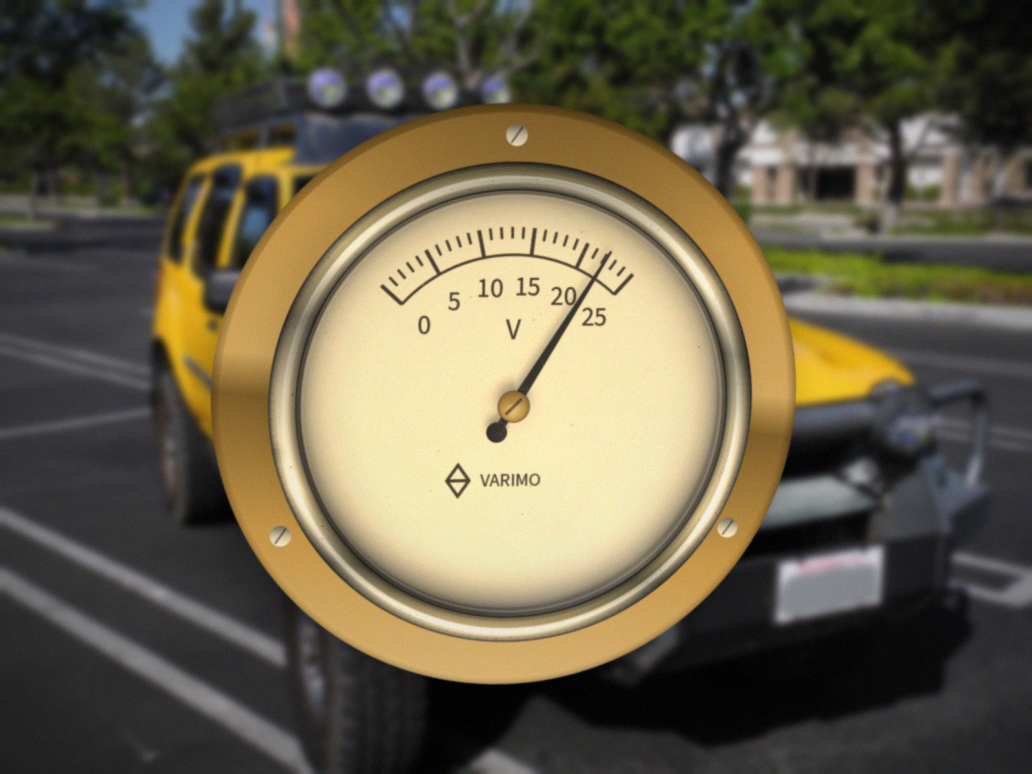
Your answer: **22** V
